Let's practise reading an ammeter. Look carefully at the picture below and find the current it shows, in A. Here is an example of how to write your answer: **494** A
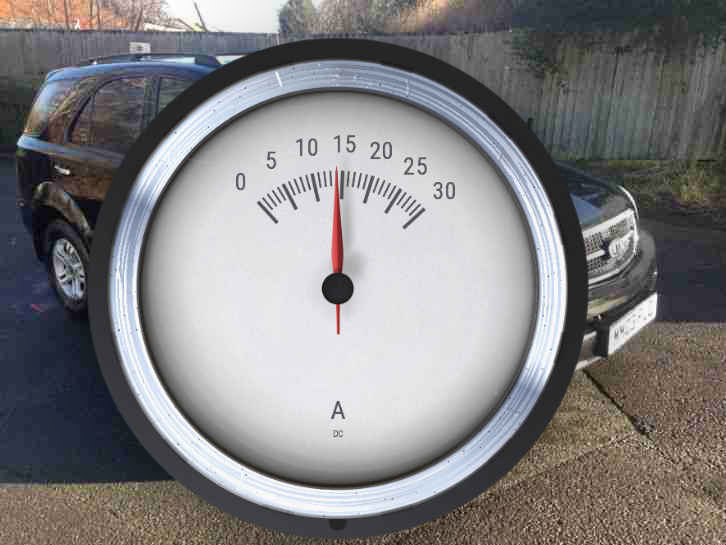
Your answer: **14** A
